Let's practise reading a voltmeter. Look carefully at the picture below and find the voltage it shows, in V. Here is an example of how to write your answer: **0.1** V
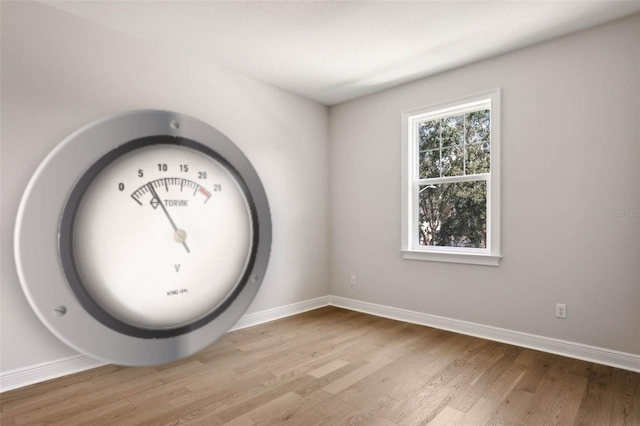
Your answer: **5** V
